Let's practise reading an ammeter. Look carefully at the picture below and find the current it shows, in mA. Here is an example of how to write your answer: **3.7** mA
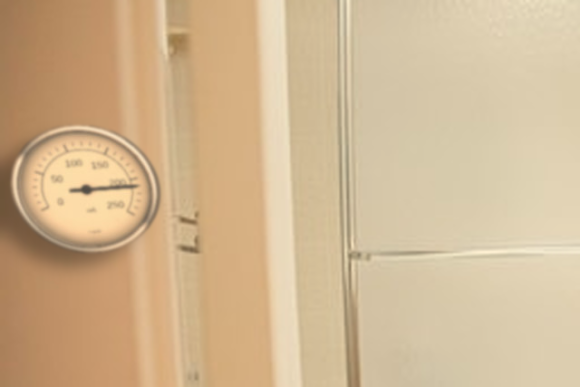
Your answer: **210** mA
